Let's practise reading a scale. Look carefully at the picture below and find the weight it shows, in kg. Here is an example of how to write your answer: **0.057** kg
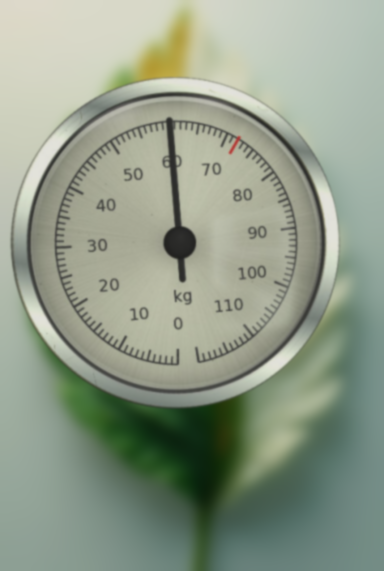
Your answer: **60** kg
